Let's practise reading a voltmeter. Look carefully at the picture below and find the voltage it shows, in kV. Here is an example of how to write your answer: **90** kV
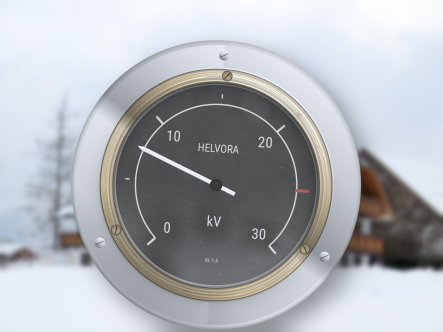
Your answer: **7.5** kV
